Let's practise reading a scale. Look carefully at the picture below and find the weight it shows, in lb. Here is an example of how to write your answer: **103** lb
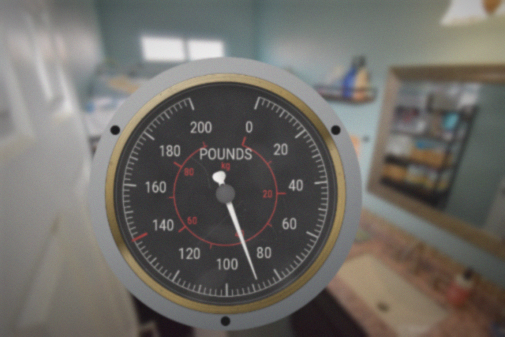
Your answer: **88** lb
